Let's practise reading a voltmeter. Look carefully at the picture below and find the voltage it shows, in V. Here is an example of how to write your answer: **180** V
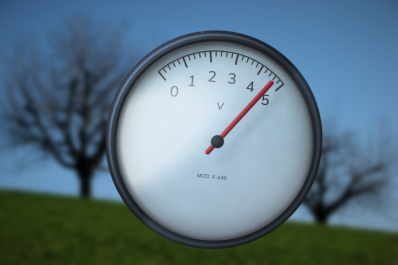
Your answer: **4.6** V
